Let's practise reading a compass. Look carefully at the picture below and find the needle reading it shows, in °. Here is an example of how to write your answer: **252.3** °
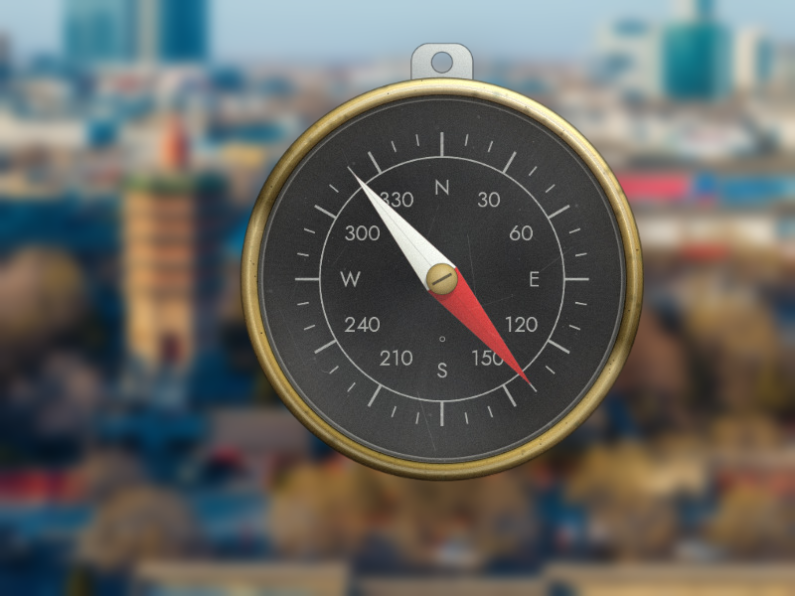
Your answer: **140** °
